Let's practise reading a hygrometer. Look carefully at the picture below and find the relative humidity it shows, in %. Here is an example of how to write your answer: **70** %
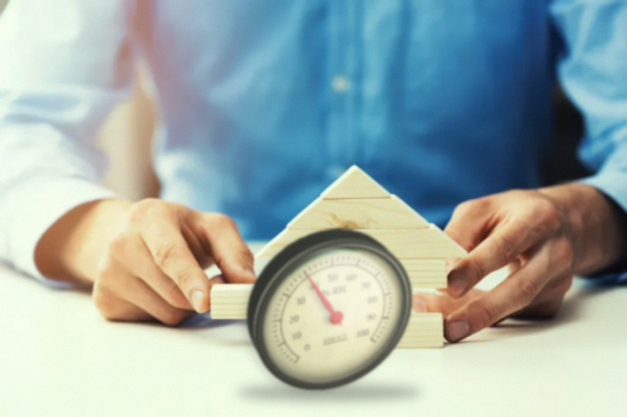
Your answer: **40** %
